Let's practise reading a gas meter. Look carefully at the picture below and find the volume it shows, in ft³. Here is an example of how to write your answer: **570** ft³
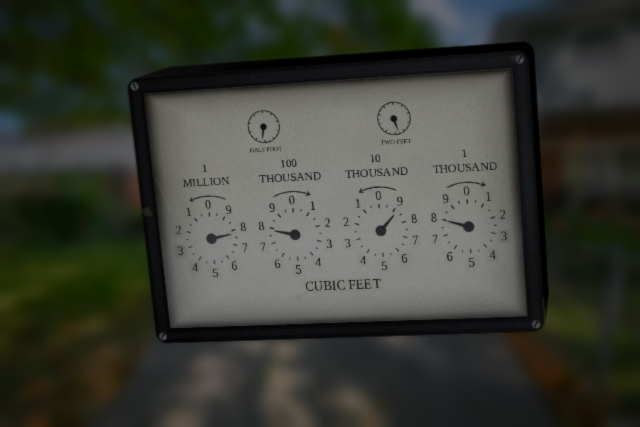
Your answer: **778800** ft³
